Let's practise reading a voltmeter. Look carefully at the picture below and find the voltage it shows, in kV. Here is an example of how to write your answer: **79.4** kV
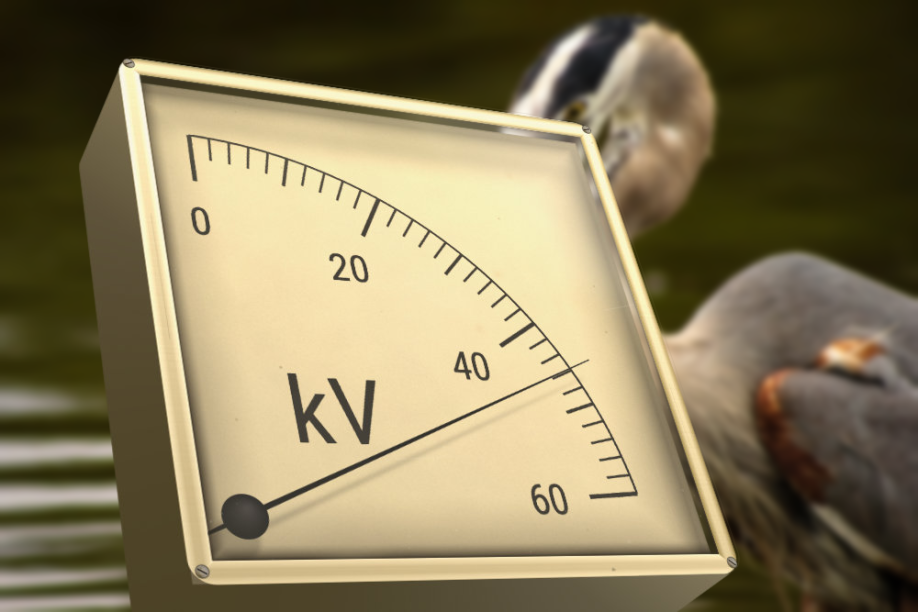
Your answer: **46** kV
